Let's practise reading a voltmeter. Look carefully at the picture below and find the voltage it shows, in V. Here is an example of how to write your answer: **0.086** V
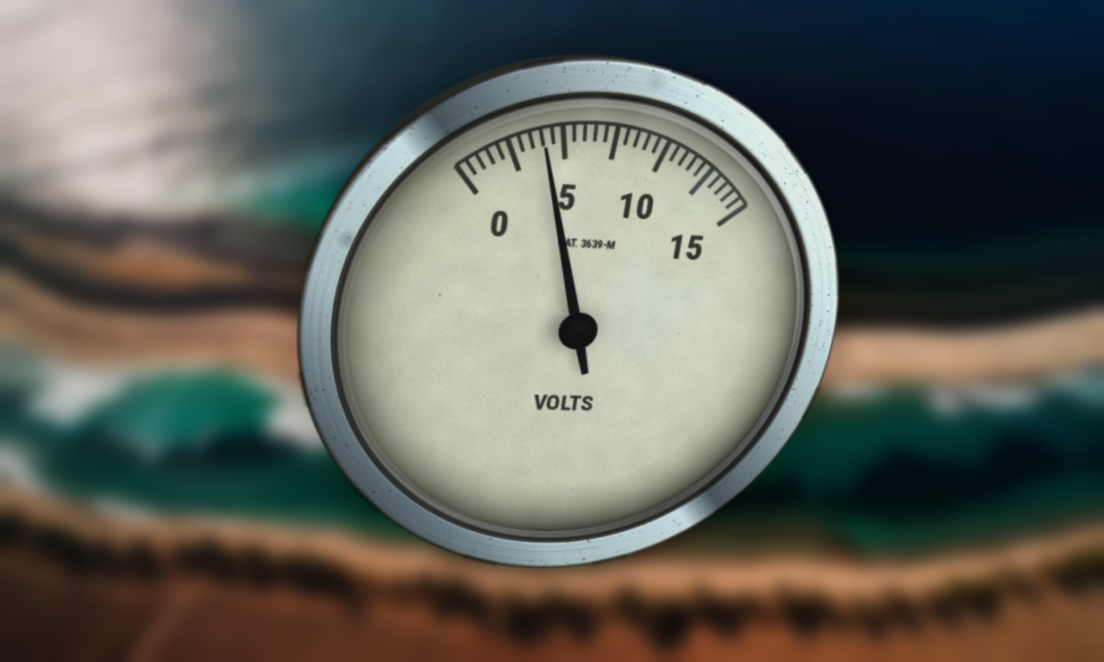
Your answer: **4** V
